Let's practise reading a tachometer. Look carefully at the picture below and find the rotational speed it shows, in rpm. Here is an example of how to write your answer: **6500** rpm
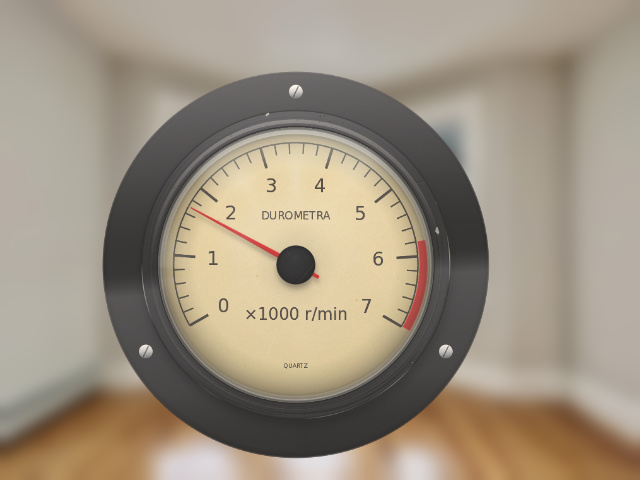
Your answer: **1700** rpm
